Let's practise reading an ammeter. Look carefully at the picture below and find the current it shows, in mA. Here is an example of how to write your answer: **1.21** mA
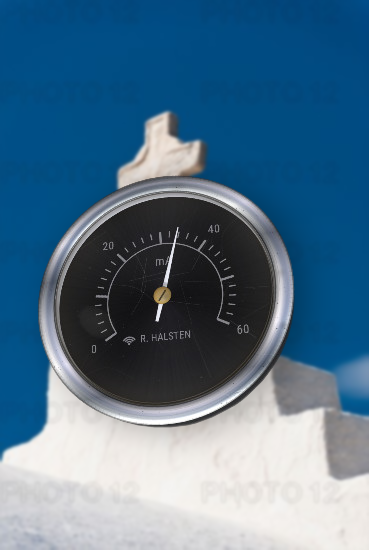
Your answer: **34** mA
